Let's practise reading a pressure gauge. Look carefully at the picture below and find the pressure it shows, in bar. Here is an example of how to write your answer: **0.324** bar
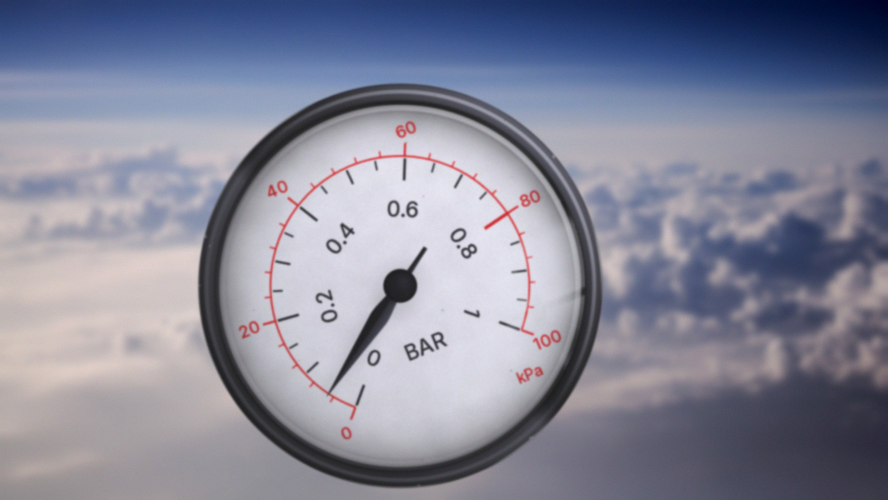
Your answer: **0.05** bar
